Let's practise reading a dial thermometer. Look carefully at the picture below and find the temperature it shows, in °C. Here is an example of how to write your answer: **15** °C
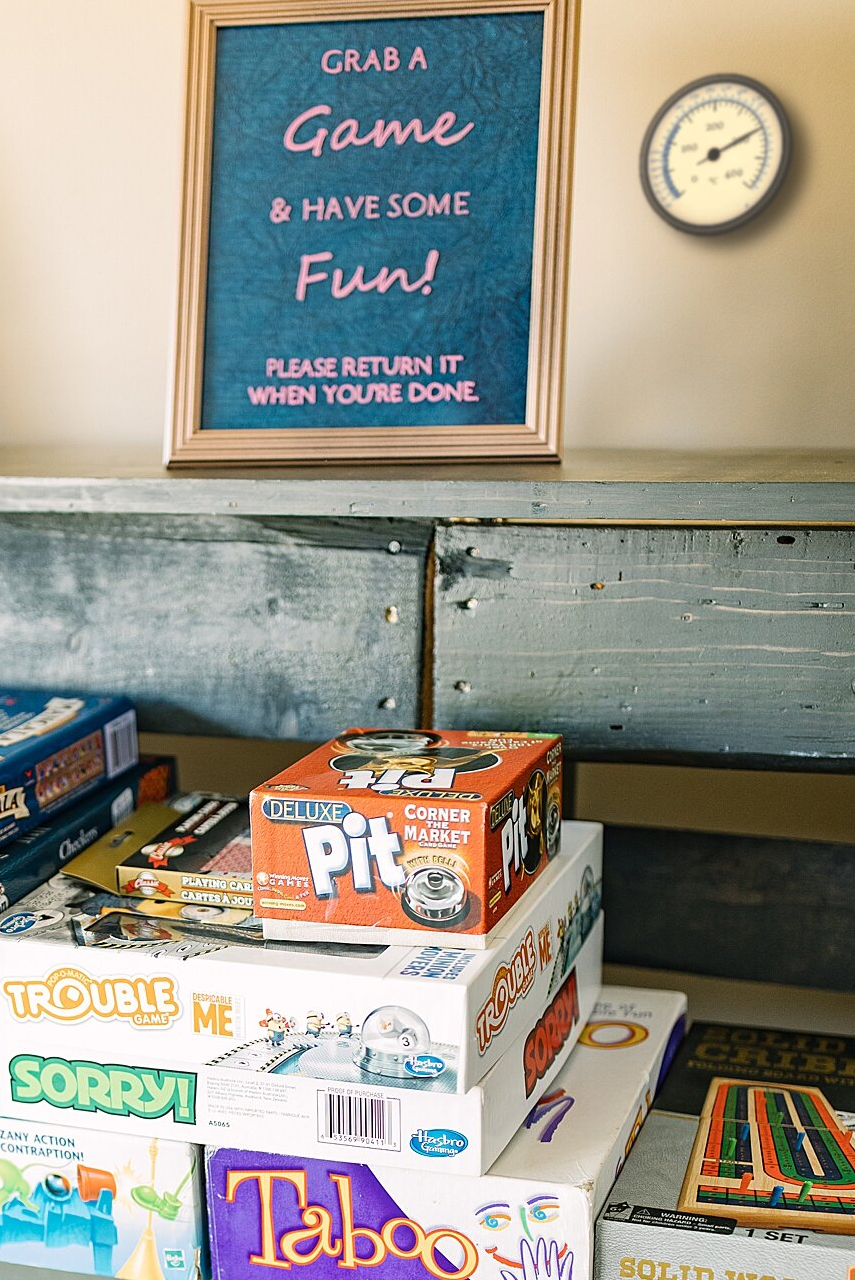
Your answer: **300** °C
